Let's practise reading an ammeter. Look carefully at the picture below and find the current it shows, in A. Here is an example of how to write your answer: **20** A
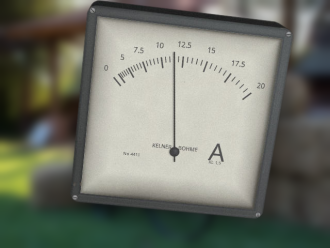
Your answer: **11.5** A
